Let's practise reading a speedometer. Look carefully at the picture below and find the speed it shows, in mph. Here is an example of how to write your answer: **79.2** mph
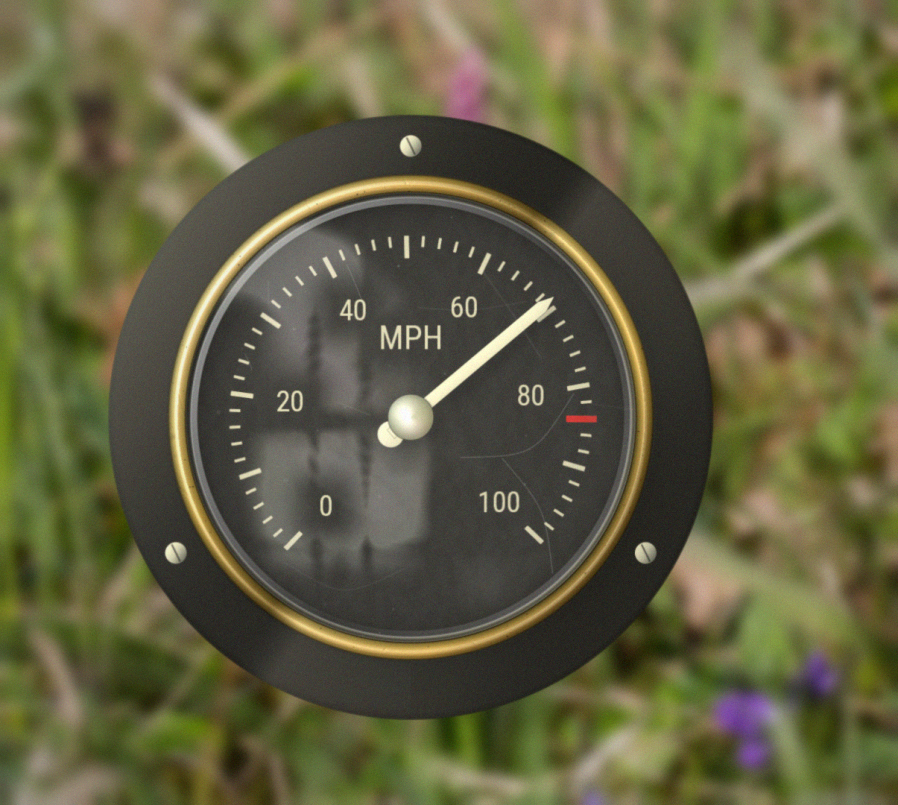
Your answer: **69** mph
